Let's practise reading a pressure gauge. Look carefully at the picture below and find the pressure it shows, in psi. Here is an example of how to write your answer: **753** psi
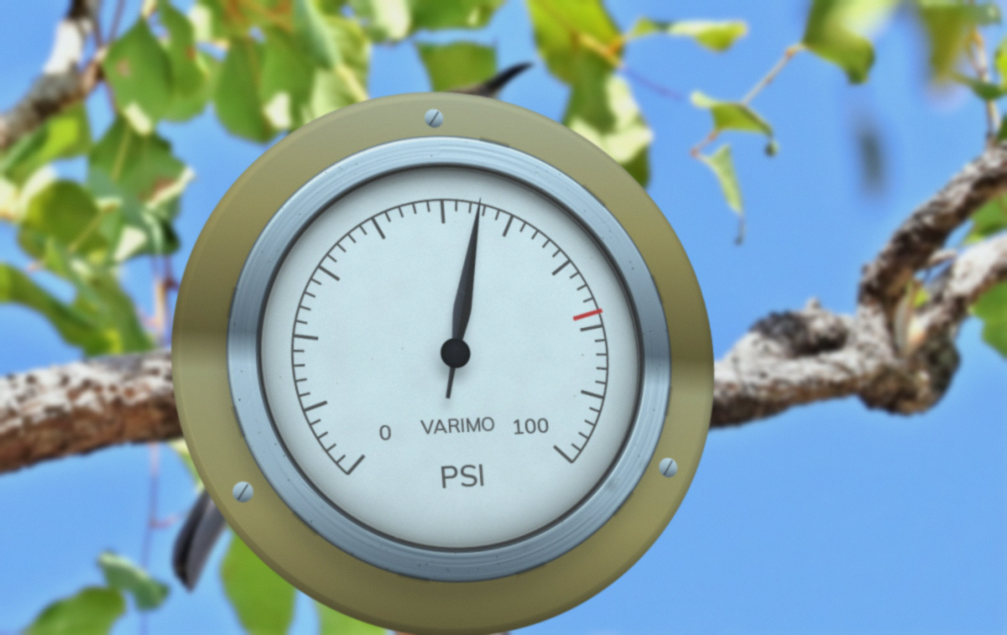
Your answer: **55** psi
